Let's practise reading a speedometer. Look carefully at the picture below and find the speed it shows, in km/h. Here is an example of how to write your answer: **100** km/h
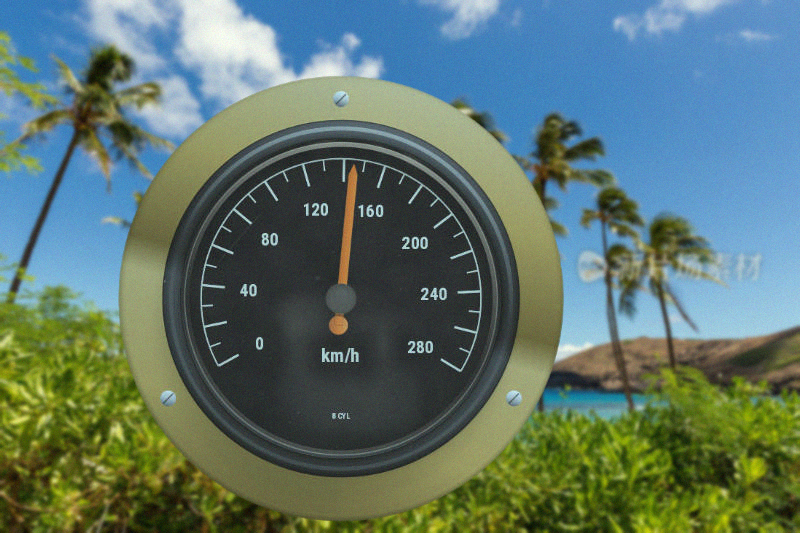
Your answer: **145** km/h
